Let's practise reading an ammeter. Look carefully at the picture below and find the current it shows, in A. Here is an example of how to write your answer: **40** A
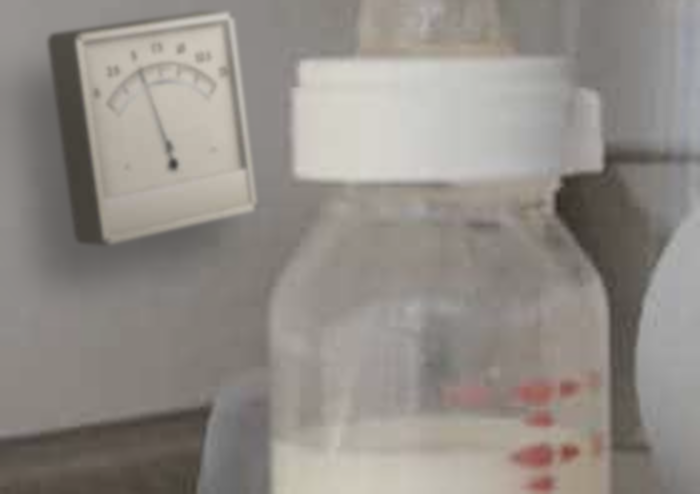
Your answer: **5** A
